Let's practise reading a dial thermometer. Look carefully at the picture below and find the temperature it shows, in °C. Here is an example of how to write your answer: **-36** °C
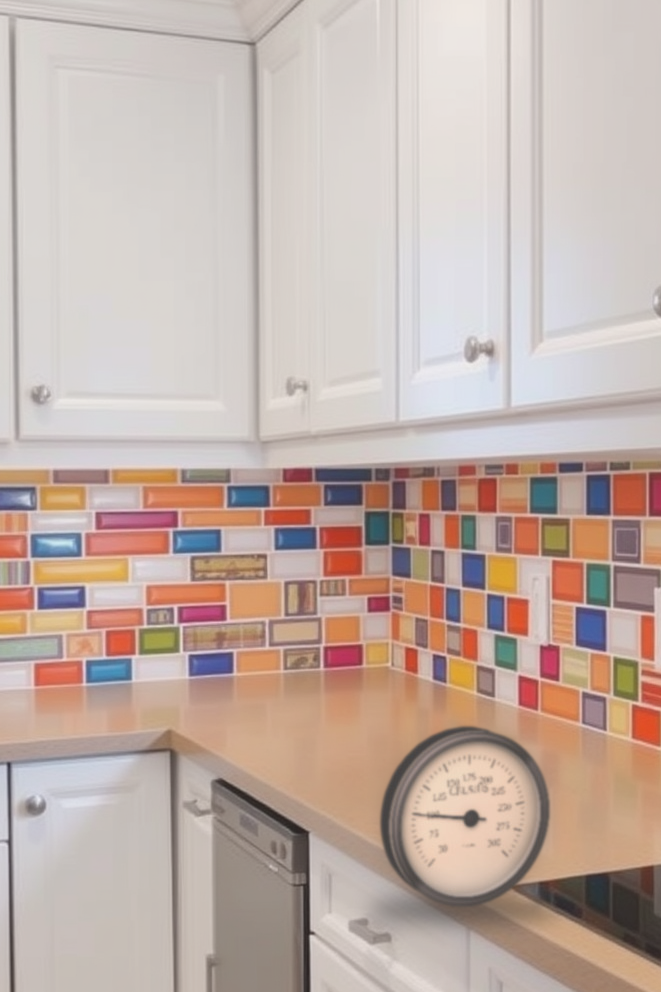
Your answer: **100** °C
